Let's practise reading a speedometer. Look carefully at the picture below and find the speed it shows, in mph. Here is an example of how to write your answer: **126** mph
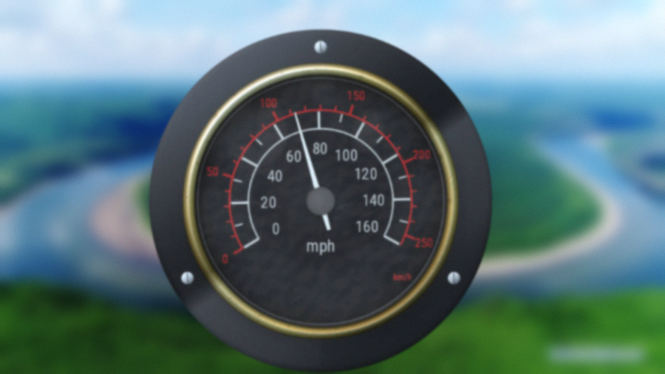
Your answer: **70** mph
